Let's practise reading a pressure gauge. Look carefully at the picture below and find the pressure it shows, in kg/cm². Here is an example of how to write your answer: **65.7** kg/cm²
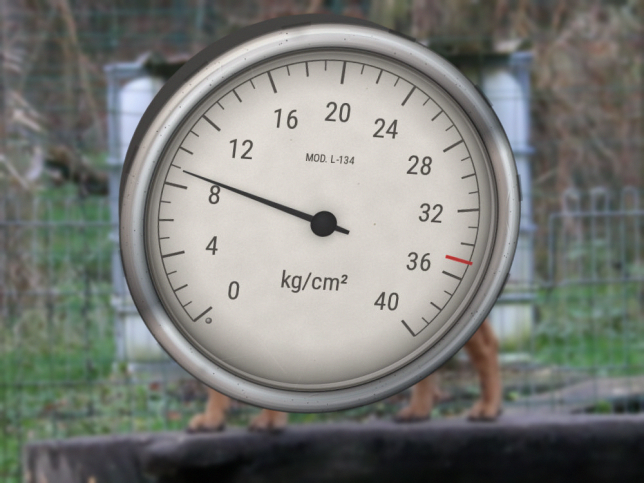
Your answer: **9** kg/cm²
